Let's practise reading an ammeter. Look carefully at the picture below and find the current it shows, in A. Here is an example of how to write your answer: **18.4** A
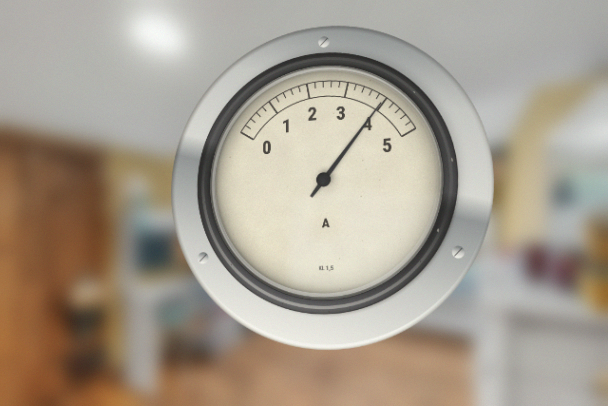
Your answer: **4** A
